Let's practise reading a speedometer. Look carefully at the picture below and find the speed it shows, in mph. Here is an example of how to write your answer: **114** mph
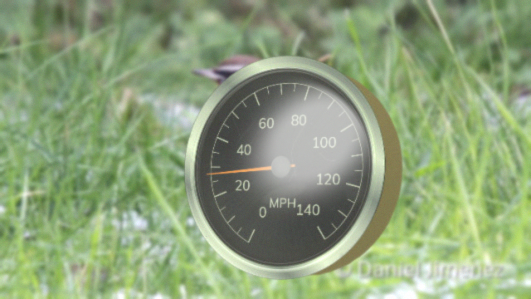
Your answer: **27.5** mph
